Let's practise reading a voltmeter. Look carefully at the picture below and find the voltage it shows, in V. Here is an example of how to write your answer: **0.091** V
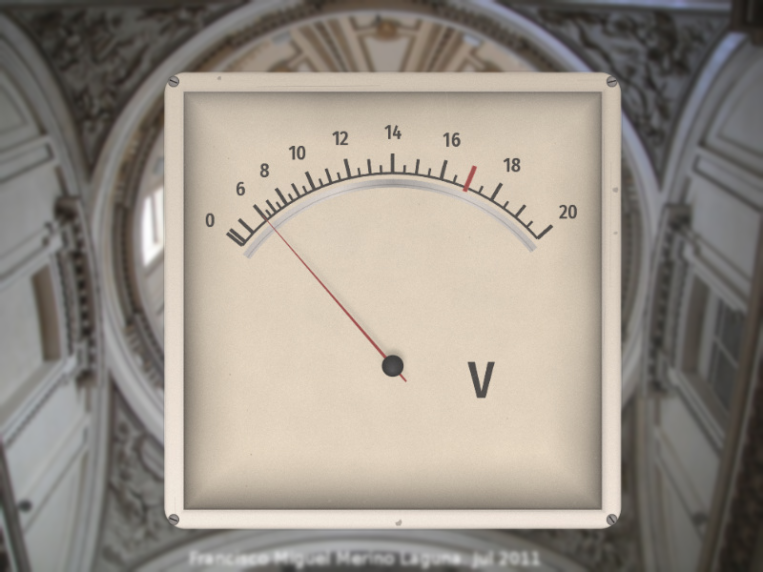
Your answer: **6** V
